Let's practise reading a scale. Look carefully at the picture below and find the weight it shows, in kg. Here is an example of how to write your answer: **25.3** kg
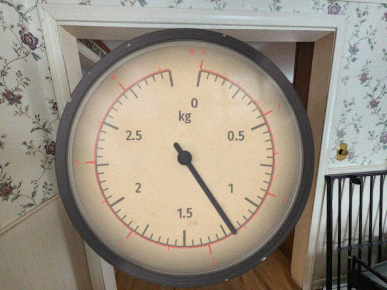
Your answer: **1.2** kg
